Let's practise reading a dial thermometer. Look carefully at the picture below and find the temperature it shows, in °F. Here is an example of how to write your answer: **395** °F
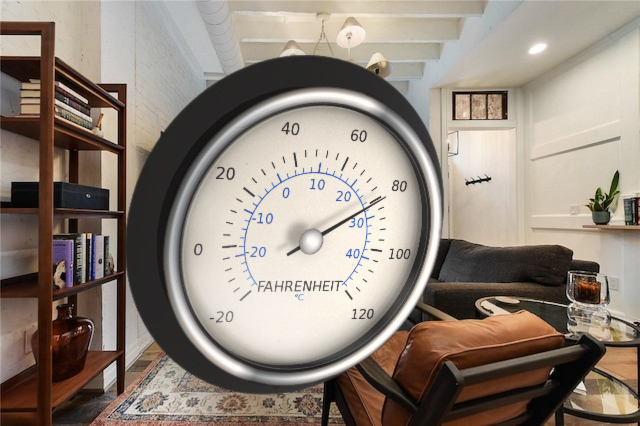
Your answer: **80** °F
